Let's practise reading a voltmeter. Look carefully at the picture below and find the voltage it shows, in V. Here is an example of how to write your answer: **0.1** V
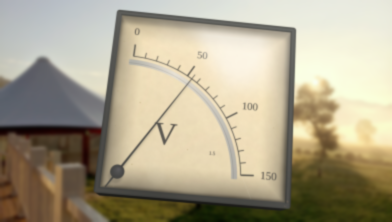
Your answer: **55** V
